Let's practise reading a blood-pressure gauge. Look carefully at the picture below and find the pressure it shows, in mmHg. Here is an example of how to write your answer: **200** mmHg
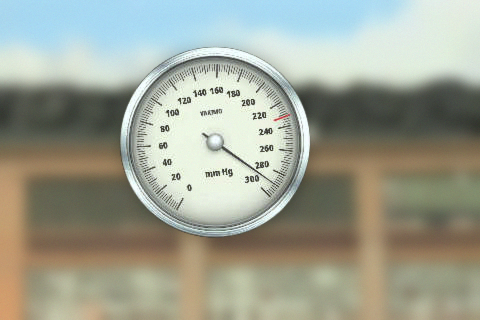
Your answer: **290** mmHg
